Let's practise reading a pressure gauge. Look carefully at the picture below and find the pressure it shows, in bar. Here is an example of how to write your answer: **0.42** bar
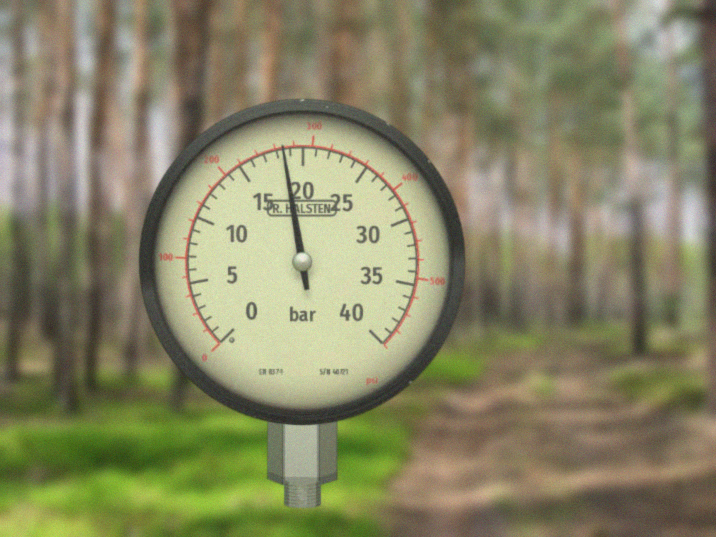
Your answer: **18.5** bar
